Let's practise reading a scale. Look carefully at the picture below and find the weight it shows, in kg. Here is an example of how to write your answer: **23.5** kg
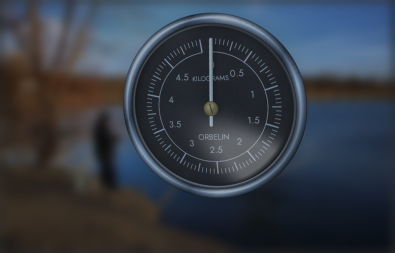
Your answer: **0** kg
